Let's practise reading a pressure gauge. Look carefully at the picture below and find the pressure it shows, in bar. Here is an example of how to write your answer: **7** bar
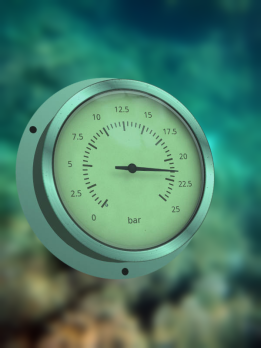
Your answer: **21.5** bar
